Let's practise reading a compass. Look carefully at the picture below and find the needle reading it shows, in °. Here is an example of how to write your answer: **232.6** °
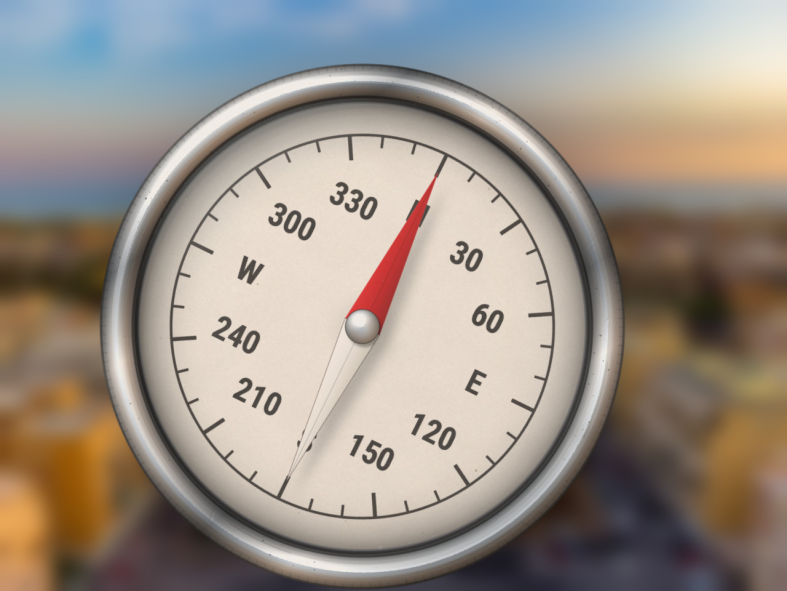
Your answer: **0** °
